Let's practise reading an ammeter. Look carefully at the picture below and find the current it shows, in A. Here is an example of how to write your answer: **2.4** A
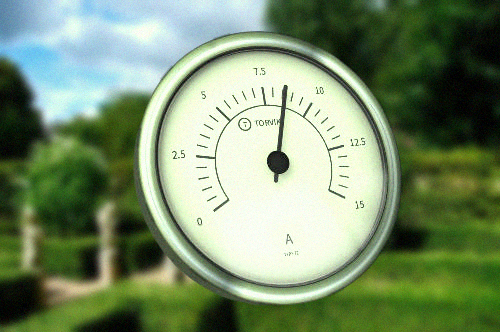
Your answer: **8.5** A
